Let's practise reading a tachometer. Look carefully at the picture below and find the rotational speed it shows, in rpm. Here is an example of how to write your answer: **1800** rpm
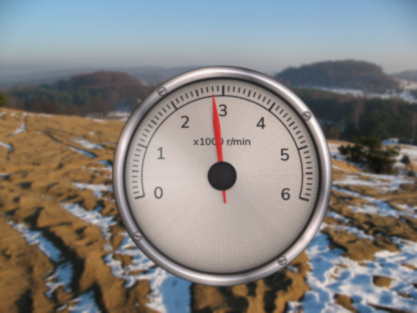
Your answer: **2800** rpm
